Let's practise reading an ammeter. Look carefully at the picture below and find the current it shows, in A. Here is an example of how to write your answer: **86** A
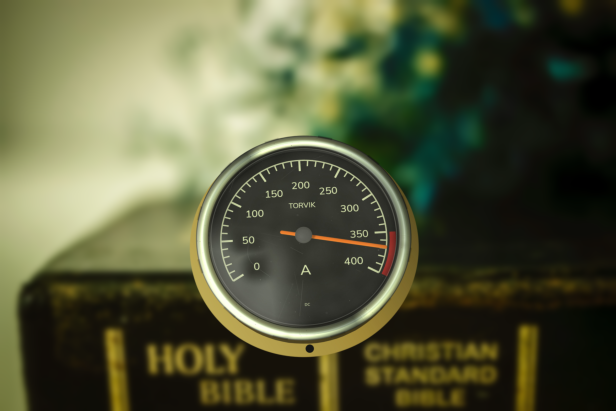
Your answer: **370** A
